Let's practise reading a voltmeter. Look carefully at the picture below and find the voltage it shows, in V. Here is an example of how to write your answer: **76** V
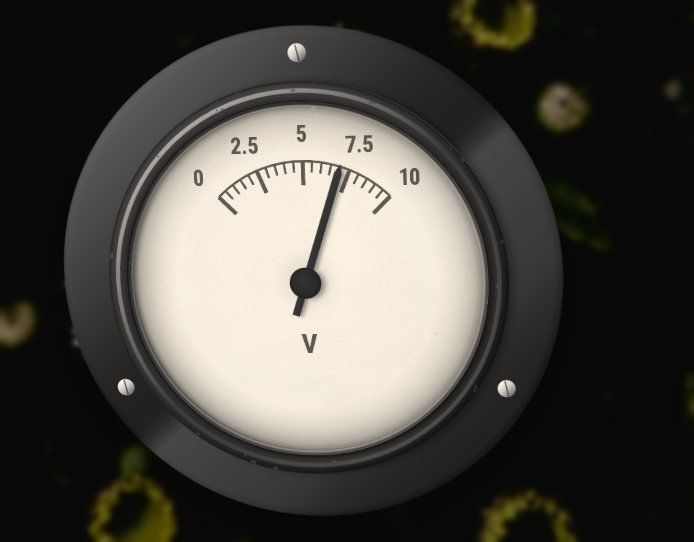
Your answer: **7** V
